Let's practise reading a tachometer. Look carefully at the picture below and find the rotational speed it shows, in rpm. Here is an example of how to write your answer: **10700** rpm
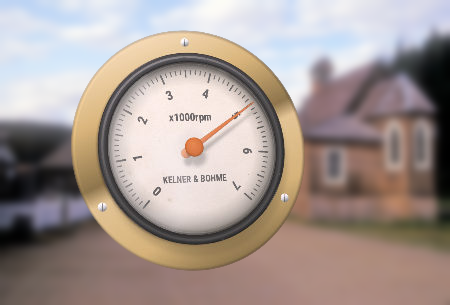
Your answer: **5000** rpm
